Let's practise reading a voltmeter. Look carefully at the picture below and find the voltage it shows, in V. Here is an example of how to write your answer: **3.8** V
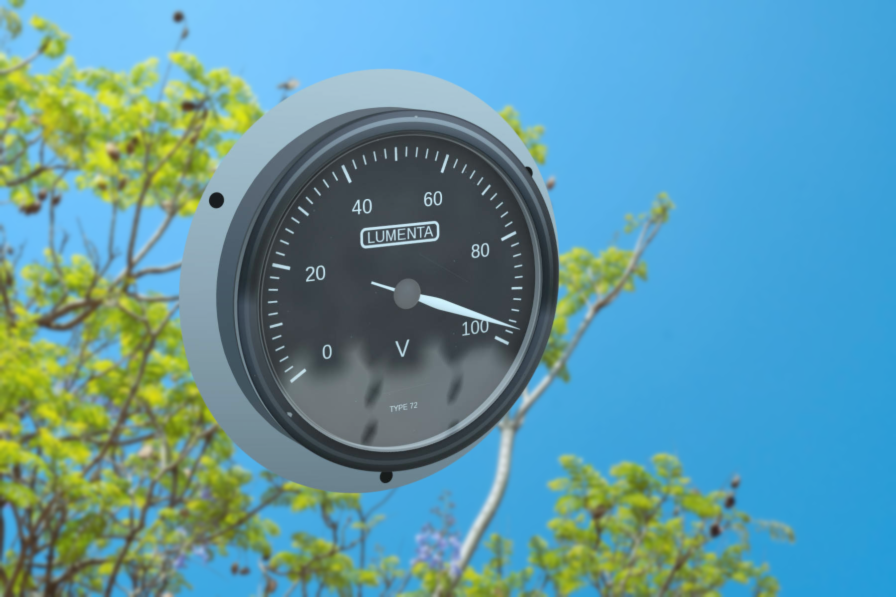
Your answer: **97** V
